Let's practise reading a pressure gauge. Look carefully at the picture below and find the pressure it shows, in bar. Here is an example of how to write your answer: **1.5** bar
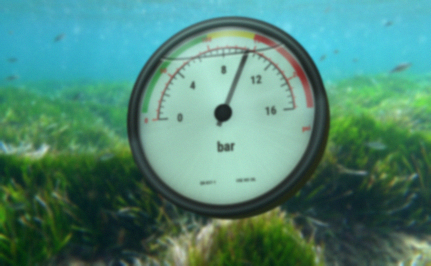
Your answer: **10** bar
